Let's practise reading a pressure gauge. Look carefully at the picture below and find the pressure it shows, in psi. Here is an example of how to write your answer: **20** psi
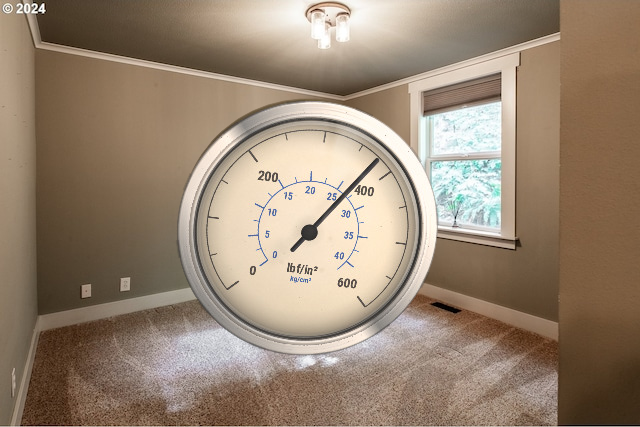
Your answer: **375** psi
